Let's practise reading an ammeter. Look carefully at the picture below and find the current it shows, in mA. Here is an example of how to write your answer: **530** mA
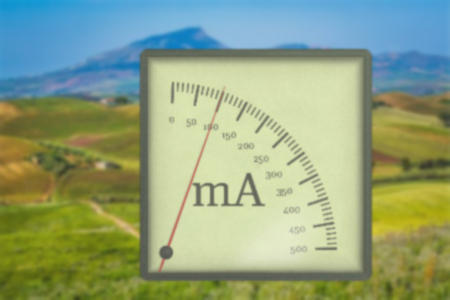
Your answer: **100** mA
